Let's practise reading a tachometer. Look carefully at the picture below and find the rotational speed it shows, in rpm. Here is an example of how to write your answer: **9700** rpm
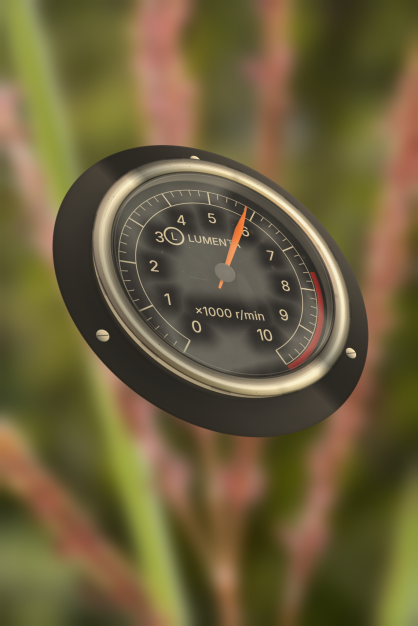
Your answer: **5800** rpm
